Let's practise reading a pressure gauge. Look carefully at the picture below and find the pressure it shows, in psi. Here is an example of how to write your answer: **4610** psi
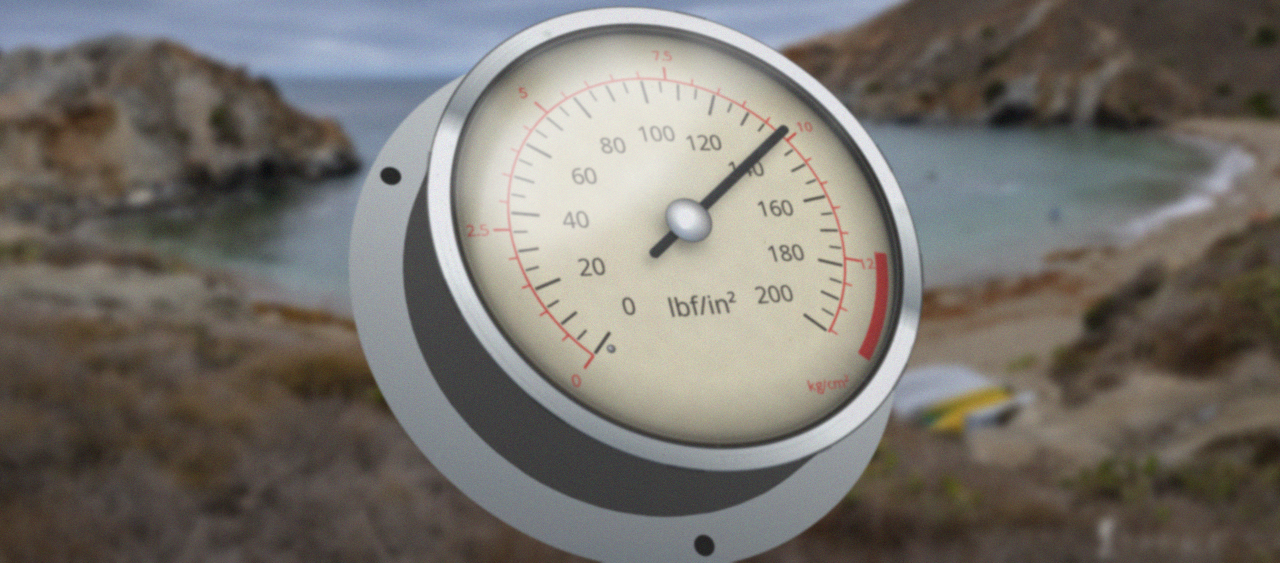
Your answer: **140** psi
